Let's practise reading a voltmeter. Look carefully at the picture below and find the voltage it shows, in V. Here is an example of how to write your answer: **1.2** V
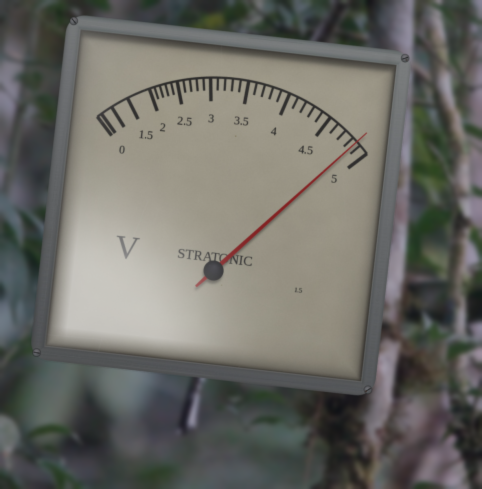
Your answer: **4.85** V
